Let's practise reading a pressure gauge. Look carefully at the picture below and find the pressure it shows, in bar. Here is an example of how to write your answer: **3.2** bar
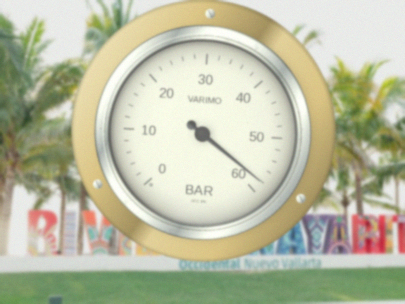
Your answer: **58** bar
